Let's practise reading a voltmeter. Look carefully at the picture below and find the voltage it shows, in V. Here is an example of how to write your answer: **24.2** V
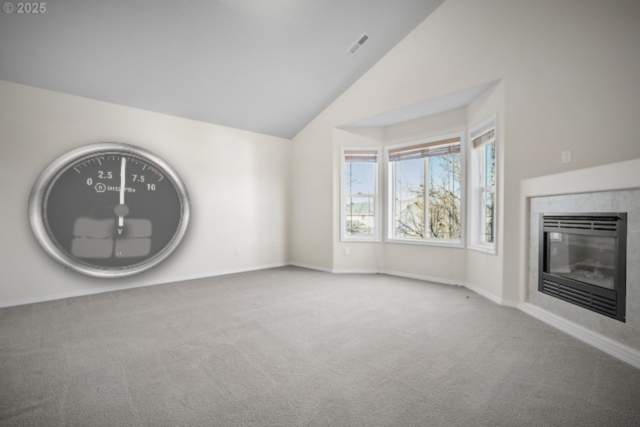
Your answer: **5** V
